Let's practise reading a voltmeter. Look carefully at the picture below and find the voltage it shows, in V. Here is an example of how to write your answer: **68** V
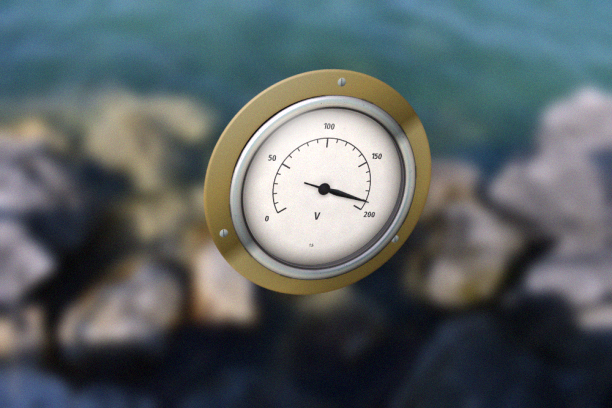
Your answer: **190** V
